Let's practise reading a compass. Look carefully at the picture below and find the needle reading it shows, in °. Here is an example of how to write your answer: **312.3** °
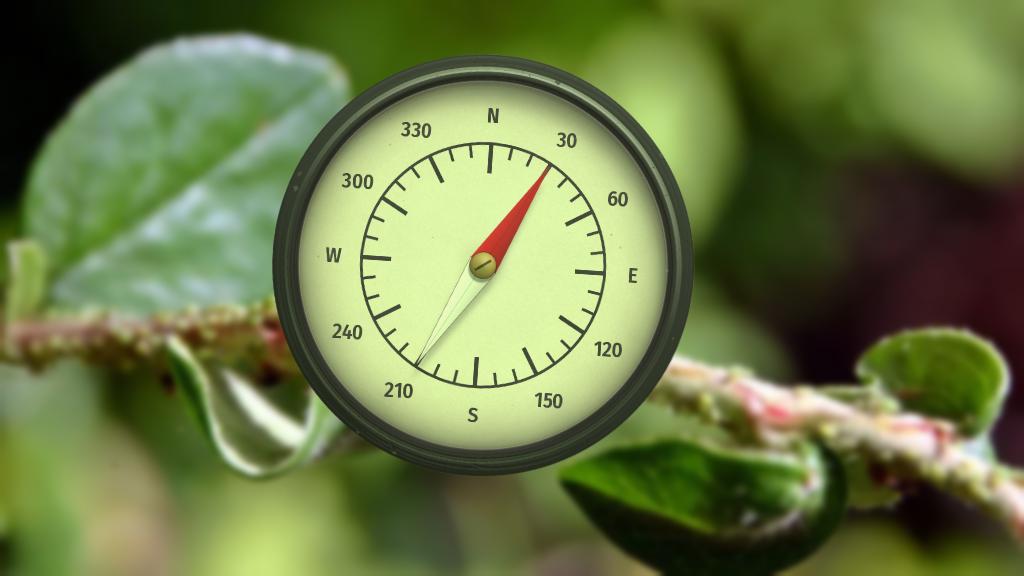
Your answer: **30** °
